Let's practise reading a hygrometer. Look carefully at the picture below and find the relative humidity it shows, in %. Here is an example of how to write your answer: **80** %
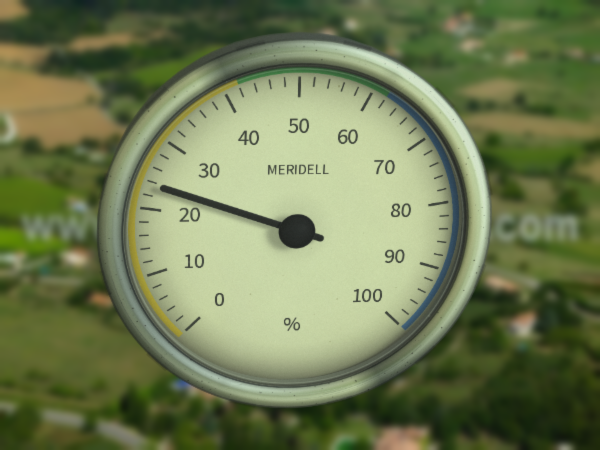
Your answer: **24** %
